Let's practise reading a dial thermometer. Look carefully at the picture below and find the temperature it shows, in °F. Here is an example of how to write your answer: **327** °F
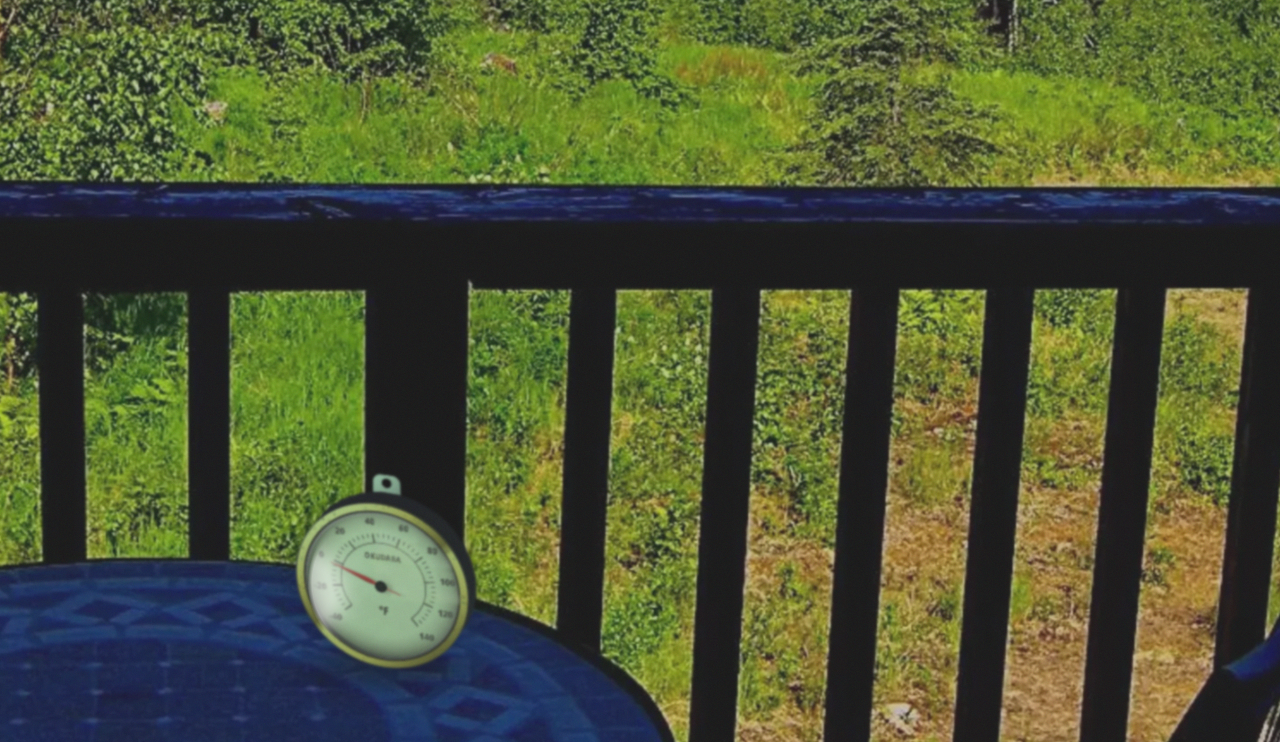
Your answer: **0** °F
